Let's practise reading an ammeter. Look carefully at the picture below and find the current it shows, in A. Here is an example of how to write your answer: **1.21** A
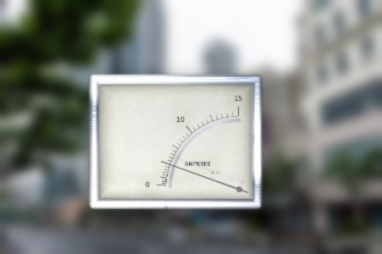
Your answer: **5** A
